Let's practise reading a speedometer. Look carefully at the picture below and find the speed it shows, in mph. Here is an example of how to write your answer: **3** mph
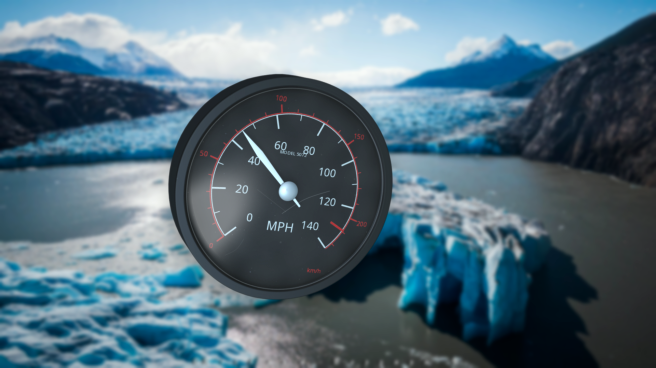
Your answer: **45** mph
